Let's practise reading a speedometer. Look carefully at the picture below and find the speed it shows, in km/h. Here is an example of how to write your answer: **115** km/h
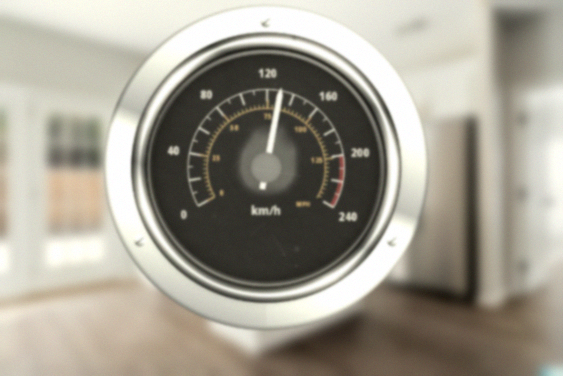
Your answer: **130** km/h
